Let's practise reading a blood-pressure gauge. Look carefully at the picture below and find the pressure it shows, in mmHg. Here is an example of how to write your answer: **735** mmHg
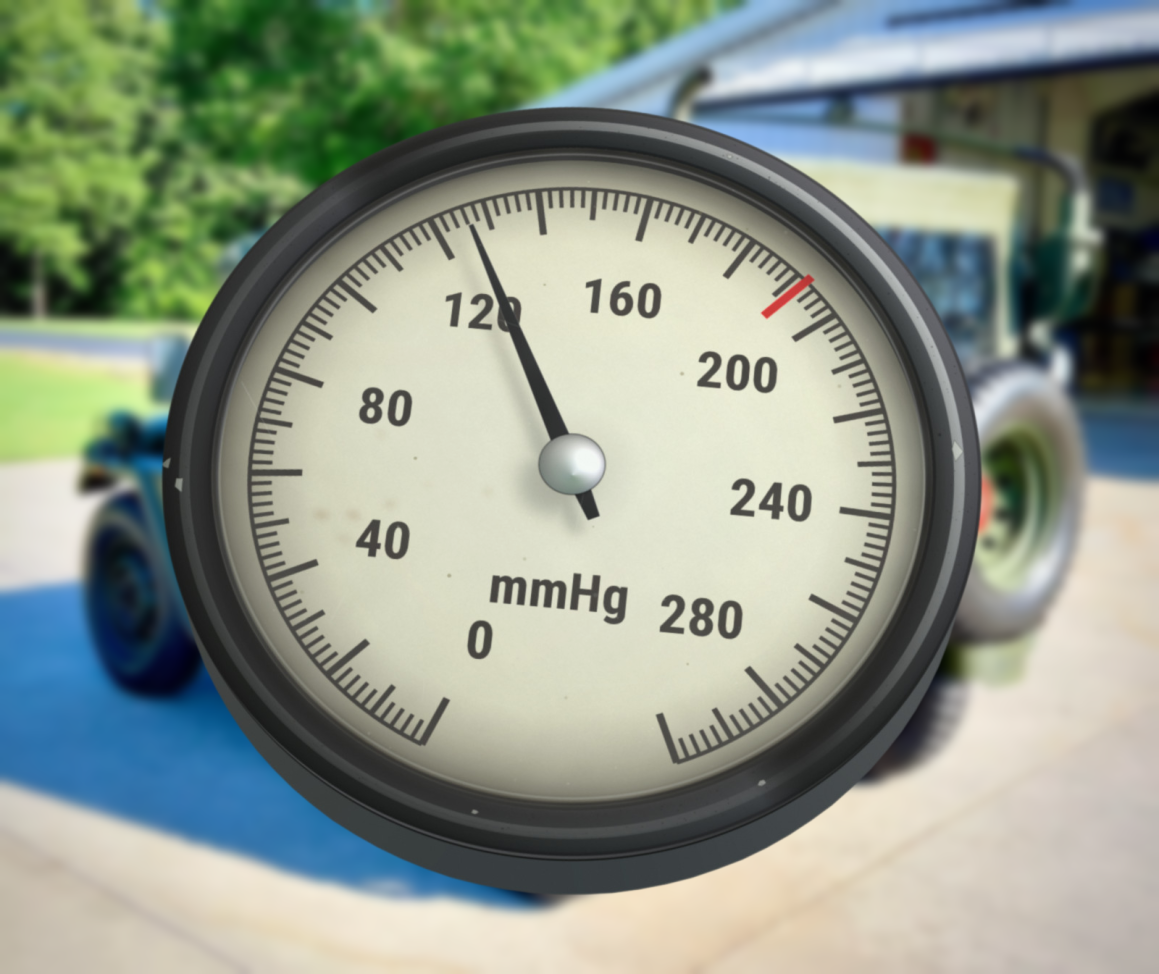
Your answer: **126** mmHg
